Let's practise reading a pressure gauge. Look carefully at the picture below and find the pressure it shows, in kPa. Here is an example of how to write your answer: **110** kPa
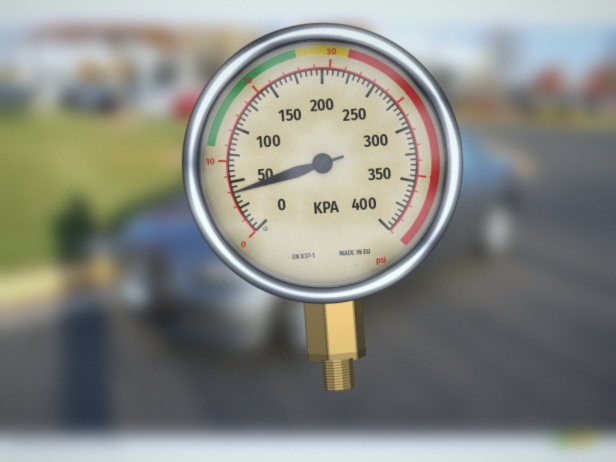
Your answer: **40** kPa
